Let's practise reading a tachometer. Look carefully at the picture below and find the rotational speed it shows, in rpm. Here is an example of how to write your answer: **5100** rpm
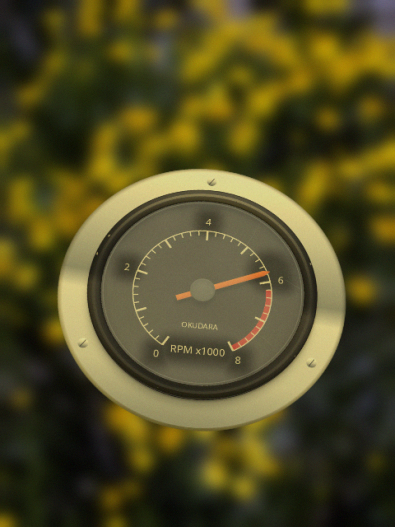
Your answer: **5800** rpm
